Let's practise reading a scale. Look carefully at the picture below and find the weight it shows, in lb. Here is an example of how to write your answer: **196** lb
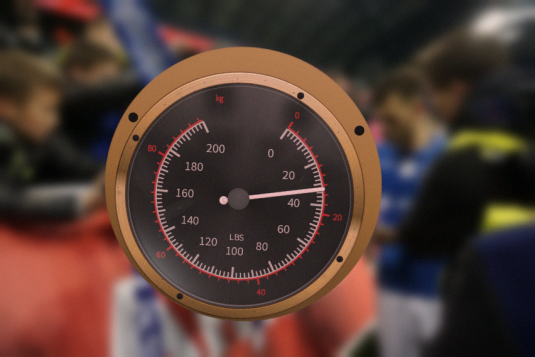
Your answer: **32** lb
